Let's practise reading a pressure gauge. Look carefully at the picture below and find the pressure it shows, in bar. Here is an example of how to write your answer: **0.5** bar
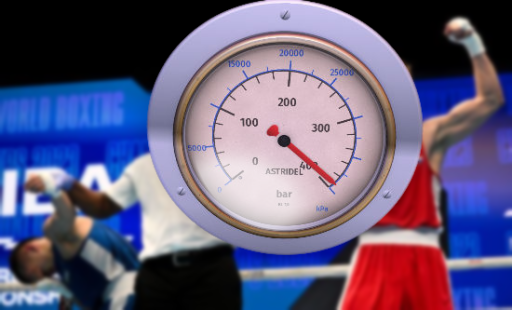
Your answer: **390** bar
